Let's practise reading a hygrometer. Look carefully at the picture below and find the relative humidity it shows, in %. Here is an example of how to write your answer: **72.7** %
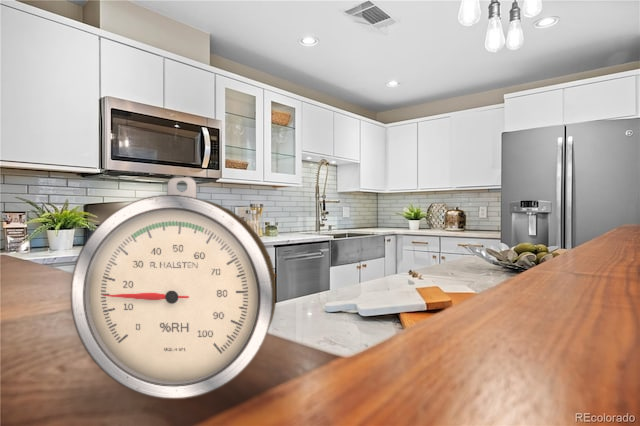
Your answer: **15** %
